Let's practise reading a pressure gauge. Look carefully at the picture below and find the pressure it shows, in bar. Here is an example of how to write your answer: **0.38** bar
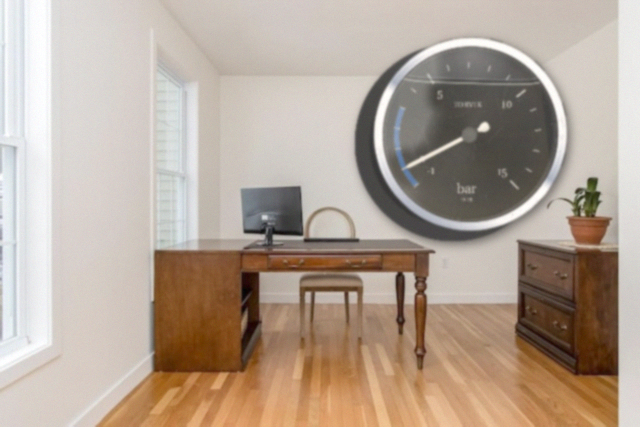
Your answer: **0** bar
